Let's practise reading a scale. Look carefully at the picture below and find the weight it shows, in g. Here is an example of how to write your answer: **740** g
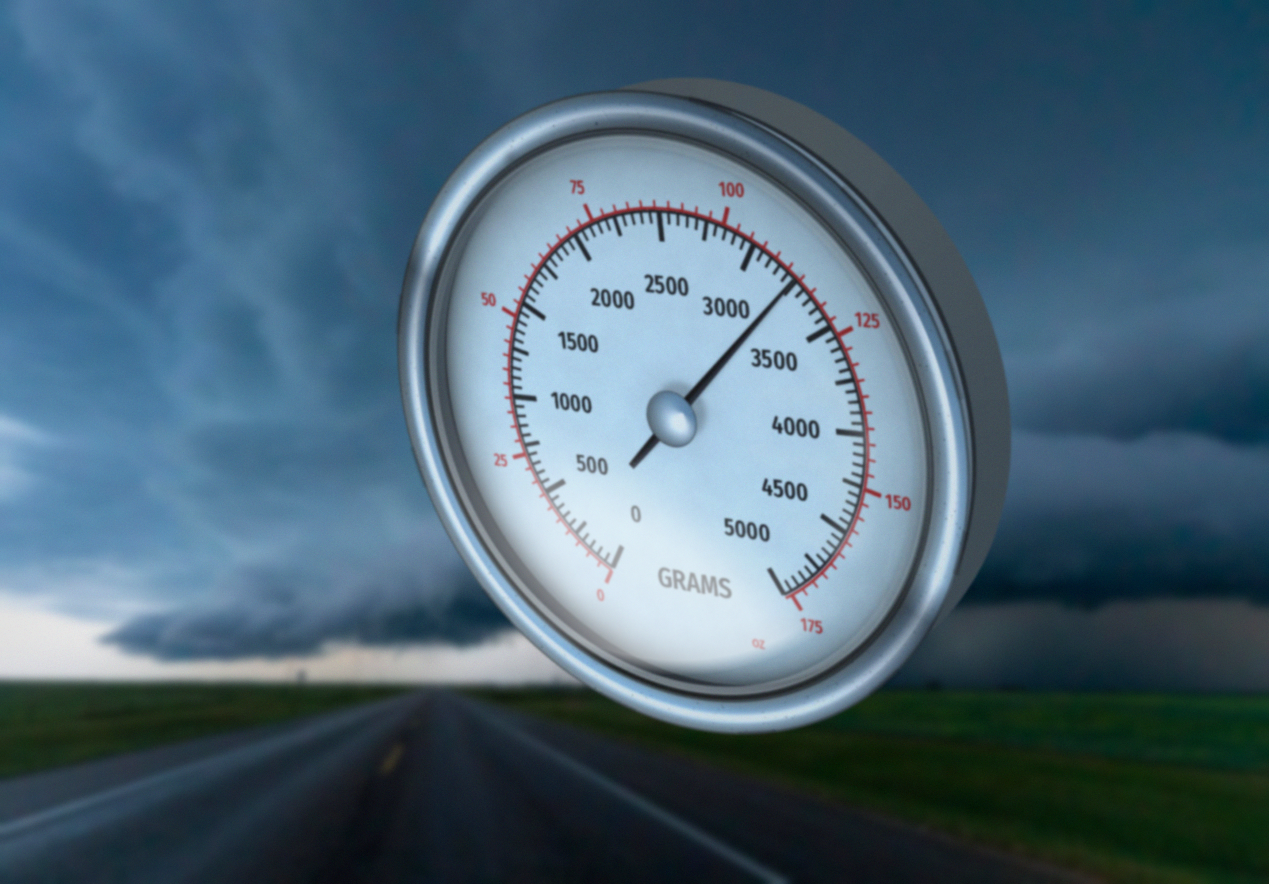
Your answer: **3250** g
